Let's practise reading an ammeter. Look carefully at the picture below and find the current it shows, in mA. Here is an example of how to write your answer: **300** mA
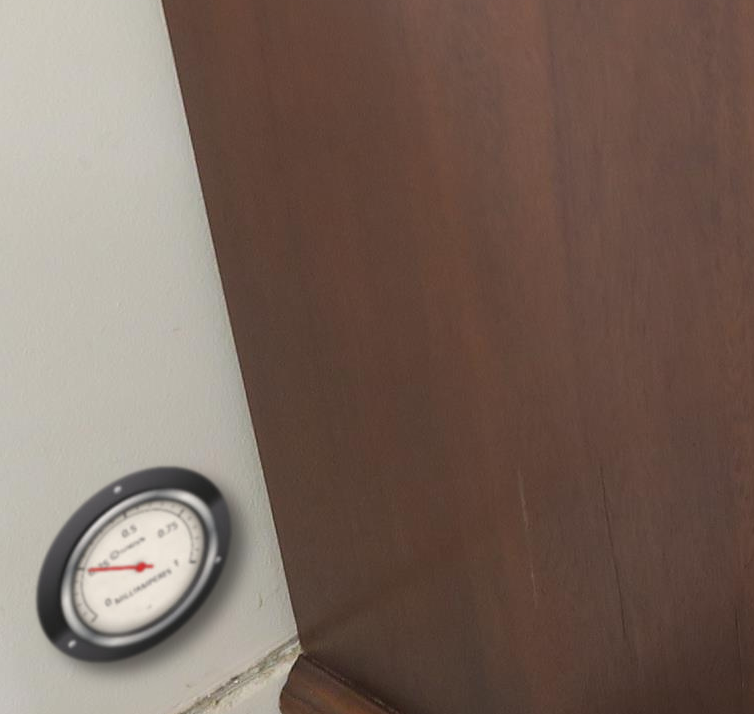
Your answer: **0.25** mA
